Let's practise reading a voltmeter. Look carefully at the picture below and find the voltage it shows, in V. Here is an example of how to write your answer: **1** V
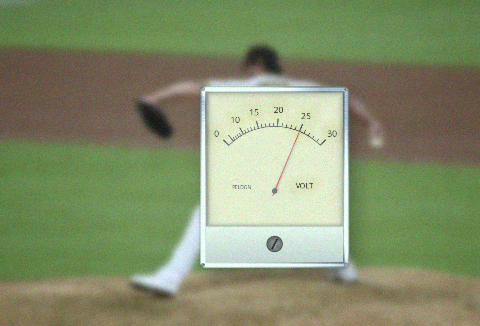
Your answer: **25** V
